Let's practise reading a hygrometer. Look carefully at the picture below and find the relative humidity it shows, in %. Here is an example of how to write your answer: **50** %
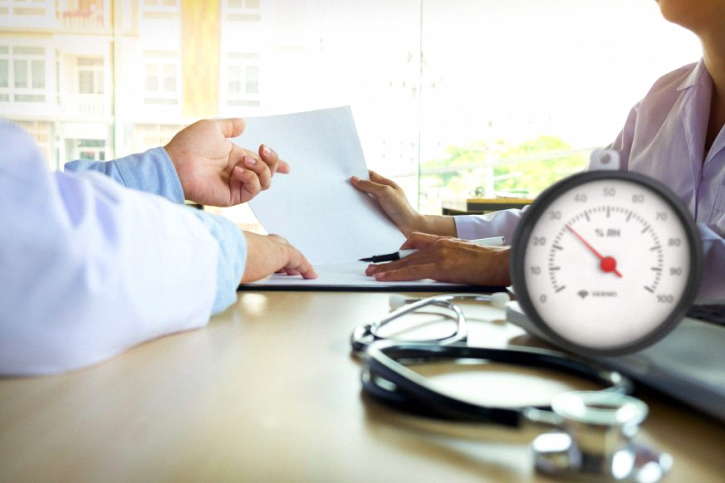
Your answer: **30** %
